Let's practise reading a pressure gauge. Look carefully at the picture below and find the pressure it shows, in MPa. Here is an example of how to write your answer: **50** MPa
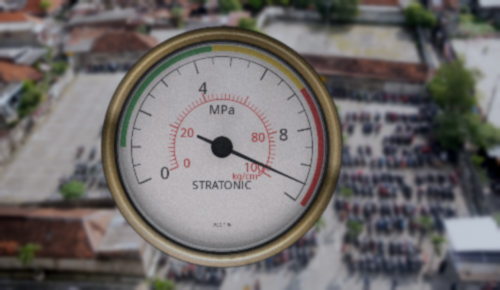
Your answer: **9.5** MPa
